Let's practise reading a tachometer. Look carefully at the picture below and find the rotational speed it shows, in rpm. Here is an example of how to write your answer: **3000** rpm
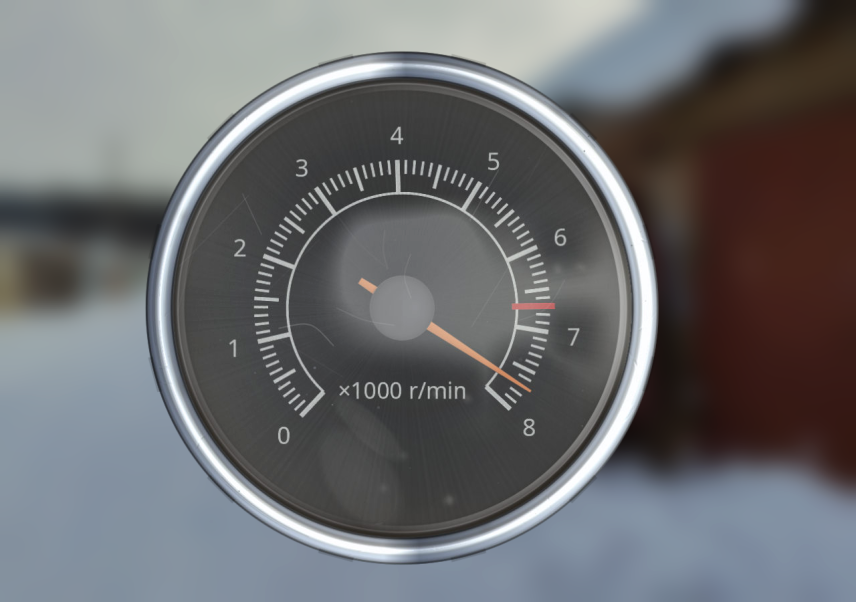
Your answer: **7700** rpm
